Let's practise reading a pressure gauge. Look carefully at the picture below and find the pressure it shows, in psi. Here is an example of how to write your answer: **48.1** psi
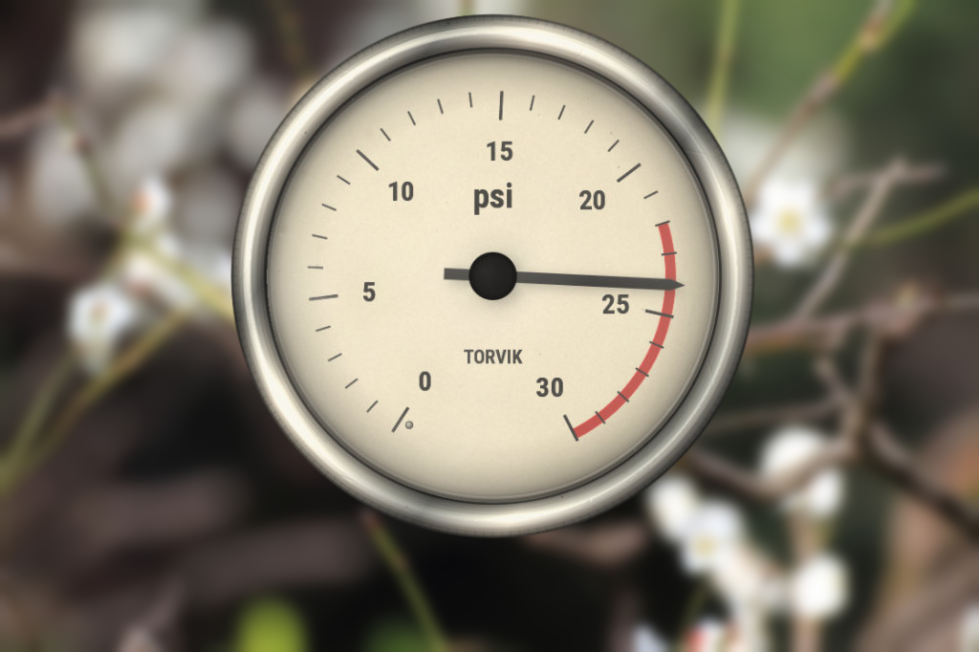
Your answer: **24** psi
